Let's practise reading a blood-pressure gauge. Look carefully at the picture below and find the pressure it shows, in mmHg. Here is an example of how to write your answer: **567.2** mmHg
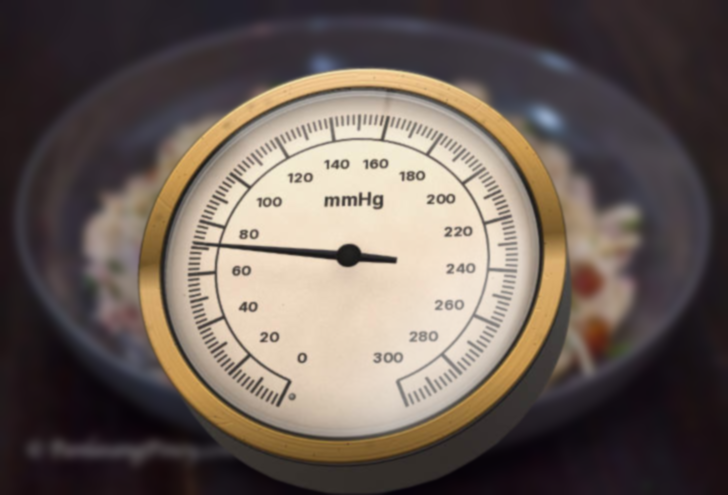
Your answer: **70** mmHg
